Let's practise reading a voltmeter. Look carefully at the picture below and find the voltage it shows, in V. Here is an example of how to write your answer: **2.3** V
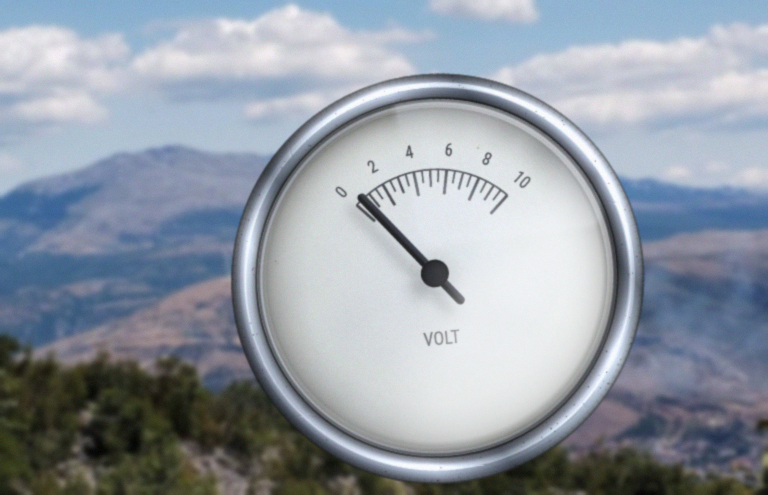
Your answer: **0.5** V
